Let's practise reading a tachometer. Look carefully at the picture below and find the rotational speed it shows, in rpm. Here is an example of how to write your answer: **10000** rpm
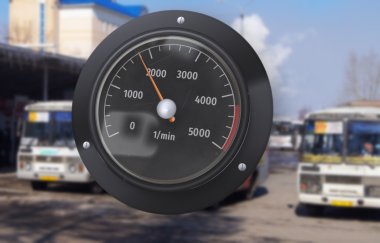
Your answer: **1800** rpm
